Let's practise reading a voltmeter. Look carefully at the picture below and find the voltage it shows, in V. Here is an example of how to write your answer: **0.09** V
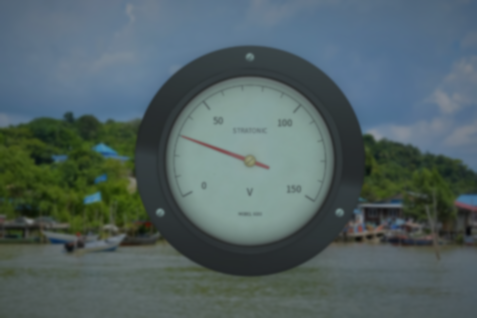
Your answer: **30** V
